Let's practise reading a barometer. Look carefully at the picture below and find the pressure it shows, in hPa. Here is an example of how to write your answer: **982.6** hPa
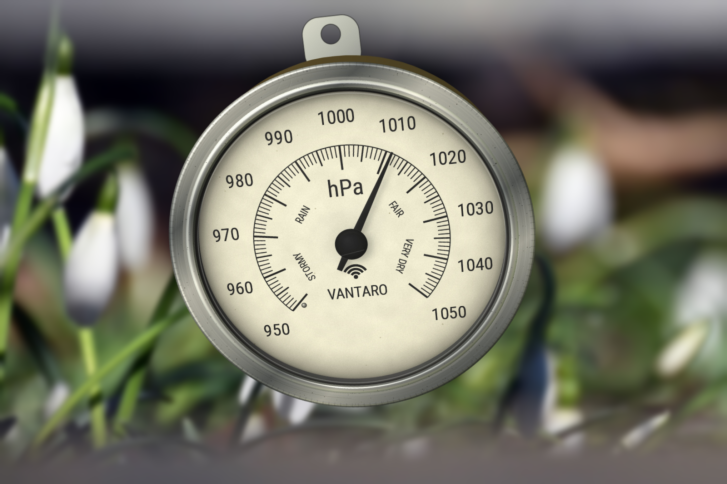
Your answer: **1011** hPa
